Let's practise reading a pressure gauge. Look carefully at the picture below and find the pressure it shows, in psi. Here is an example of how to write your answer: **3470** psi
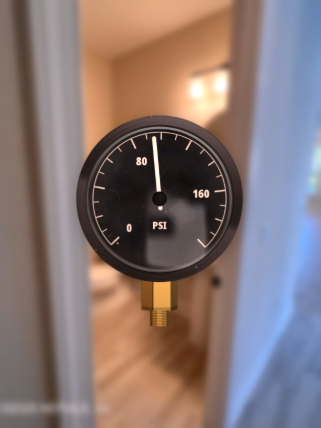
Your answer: **95** psi
